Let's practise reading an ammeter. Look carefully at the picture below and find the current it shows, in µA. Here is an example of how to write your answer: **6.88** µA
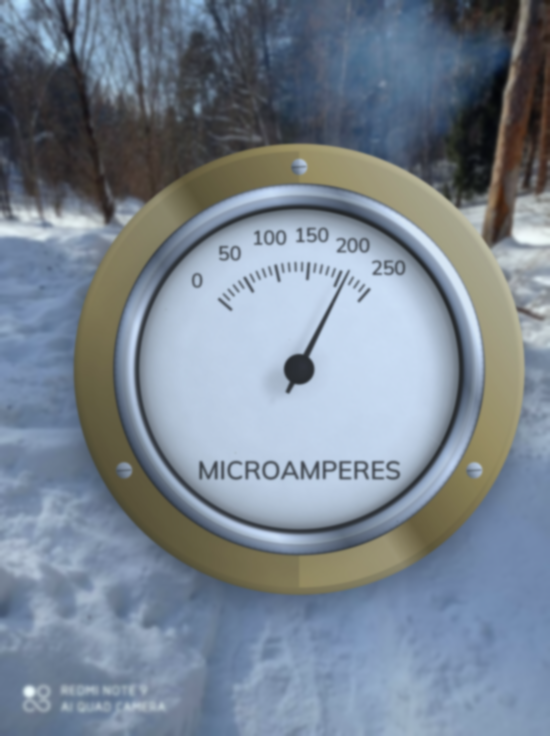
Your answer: **210** µA
